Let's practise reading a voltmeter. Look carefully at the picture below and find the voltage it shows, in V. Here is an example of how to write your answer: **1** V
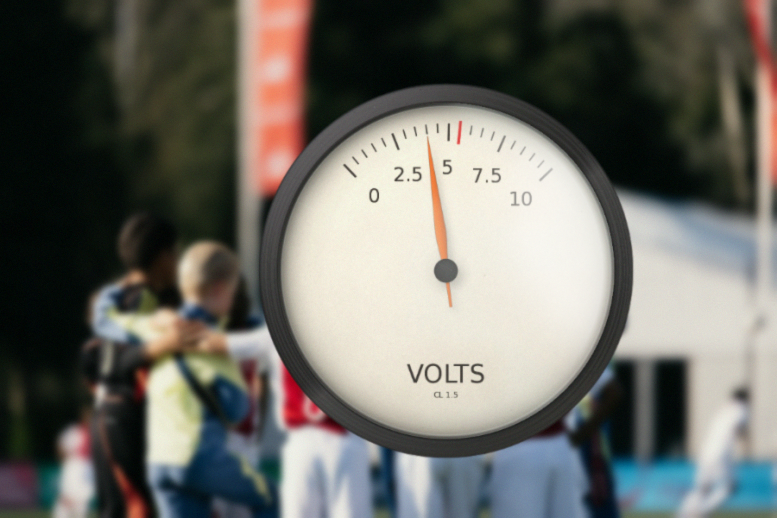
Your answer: **4** V
